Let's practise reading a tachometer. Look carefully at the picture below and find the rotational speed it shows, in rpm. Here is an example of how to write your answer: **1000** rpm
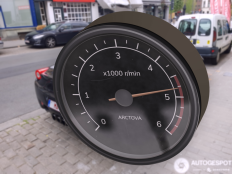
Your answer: **4750** rpm
